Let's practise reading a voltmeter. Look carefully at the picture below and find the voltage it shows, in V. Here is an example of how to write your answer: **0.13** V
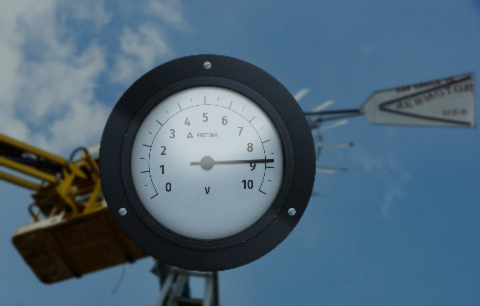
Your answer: **8.75** V
